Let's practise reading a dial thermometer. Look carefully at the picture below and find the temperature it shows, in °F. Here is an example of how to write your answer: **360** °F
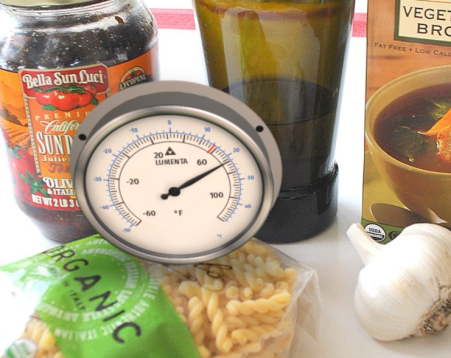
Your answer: **70** °F
